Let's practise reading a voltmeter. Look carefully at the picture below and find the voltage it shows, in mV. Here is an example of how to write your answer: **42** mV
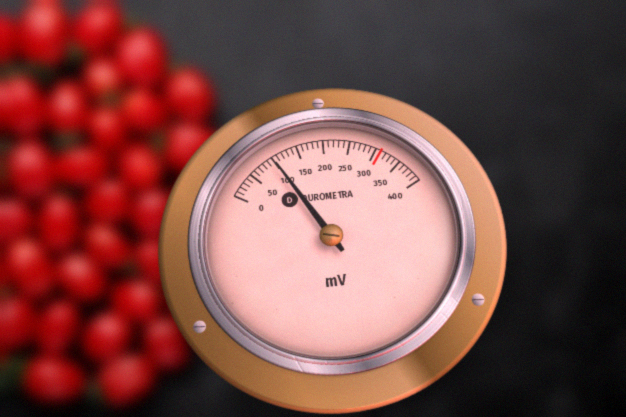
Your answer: **100** mV
